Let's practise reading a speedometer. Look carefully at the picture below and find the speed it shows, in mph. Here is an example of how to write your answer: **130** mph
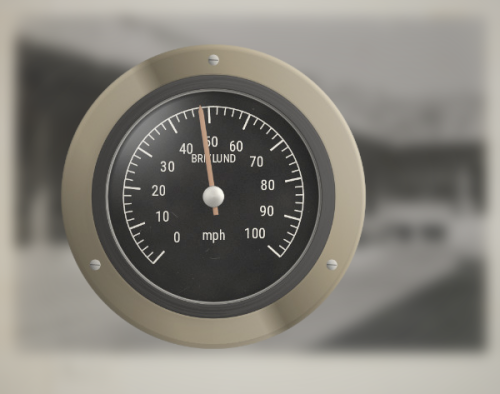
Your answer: **48** mph
